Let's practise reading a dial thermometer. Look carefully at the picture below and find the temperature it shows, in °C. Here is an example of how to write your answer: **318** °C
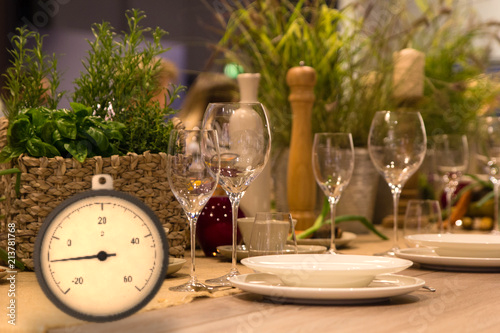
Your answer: **-8** °C
